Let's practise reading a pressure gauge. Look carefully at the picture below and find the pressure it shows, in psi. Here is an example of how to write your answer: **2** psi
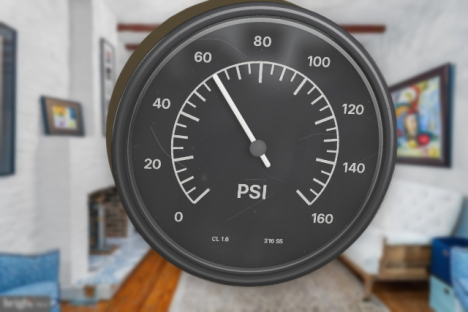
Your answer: **60** psi
